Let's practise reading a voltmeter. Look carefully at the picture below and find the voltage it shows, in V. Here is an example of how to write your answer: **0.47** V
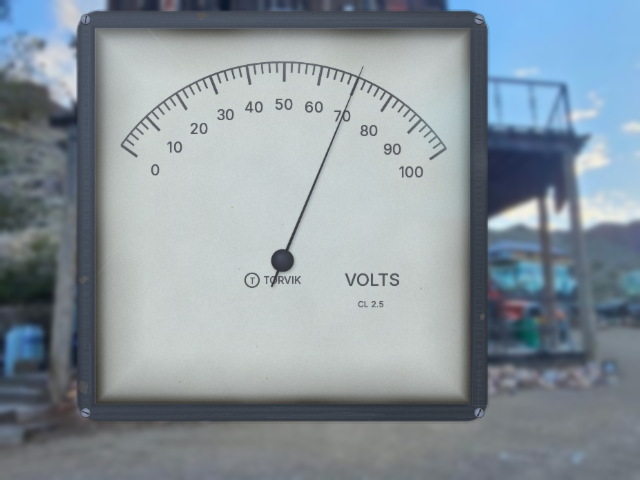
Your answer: **70** V
